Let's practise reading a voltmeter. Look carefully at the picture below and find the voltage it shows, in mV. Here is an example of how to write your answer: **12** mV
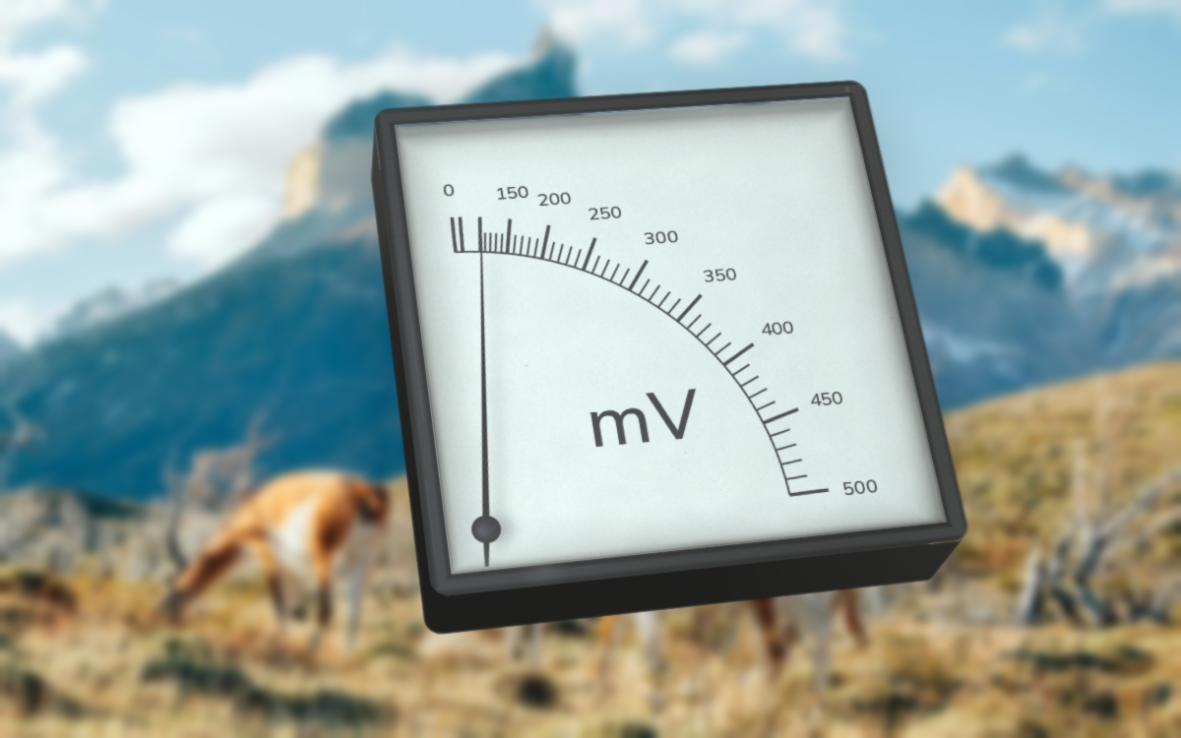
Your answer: **100** mV
